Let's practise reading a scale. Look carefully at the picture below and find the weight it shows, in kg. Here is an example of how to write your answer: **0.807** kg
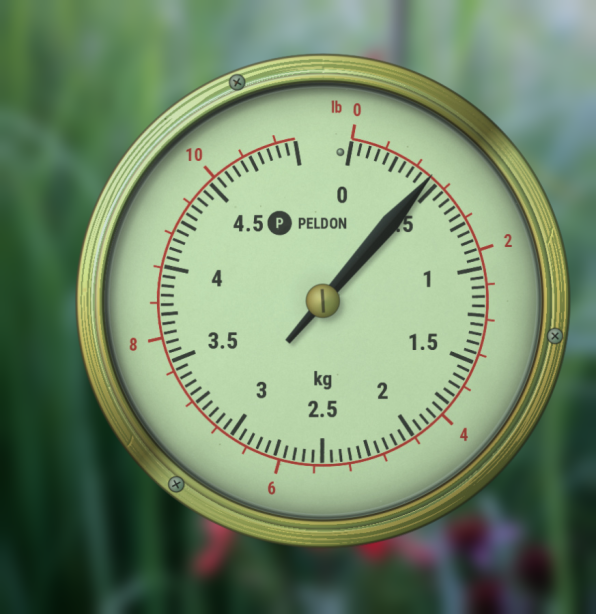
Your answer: **0.45** kg
